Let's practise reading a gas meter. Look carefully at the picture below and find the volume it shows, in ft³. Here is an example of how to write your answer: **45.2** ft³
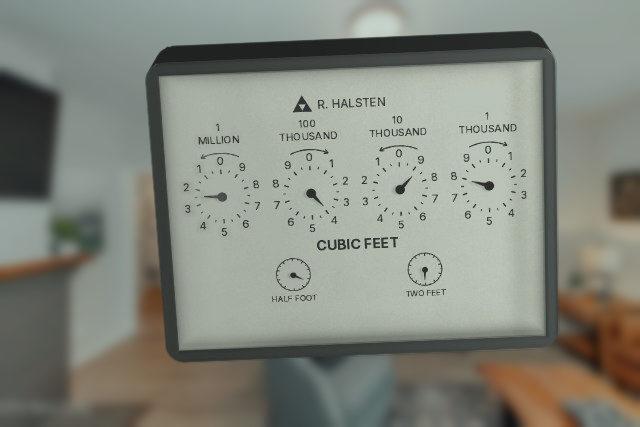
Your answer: **238800** ft³
